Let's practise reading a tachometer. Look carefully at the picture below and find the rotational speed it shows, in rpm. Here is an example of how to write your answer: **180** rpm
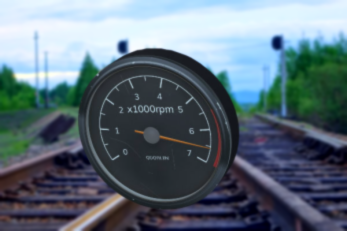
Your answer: **6500** rpm
